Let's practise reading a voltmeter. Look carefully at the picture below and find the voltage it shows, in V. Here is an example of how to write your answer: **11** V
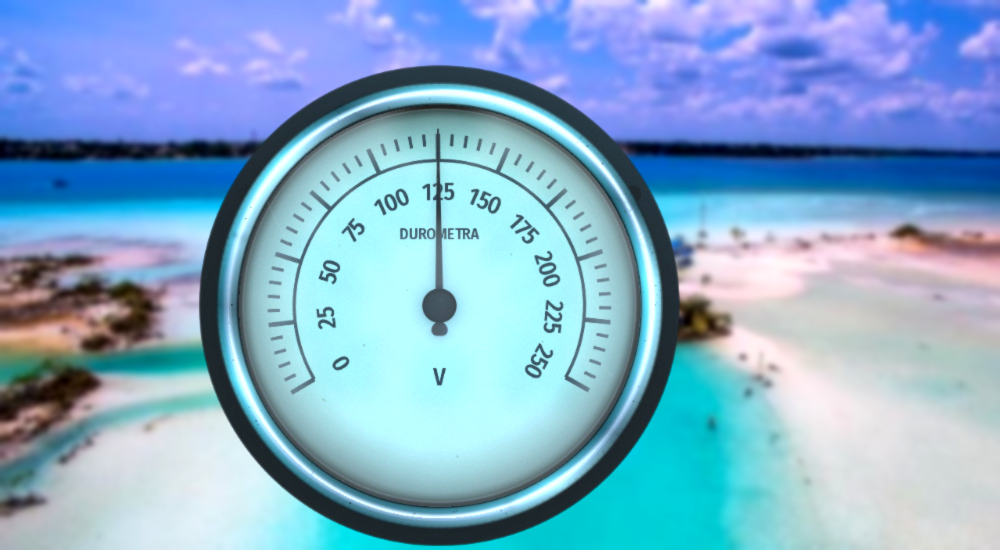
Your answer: **125** V
